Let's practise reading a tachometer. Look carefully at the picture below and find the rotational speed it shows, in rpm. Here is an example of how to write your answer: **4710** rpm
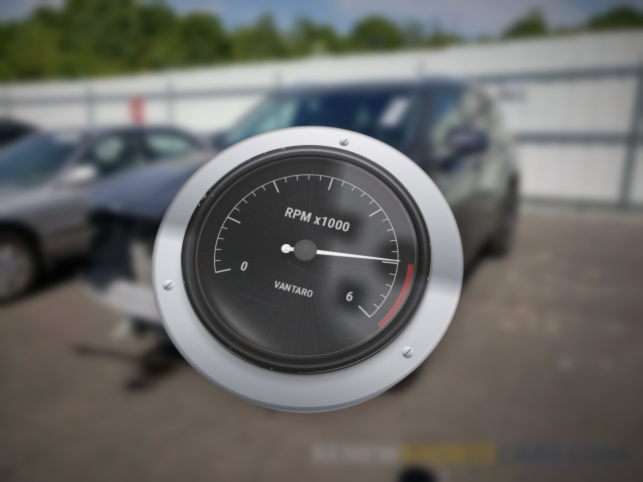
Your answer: **5000** rpm
